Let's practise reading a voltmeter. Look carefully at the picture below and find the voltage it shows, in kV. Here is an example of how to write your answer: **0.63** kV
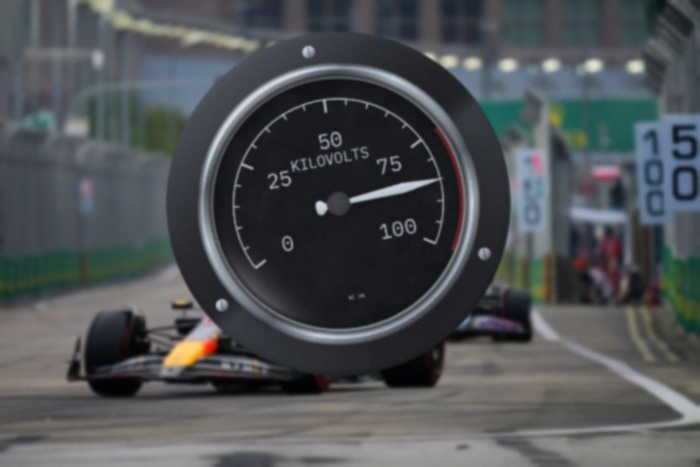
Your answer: **85** kV
